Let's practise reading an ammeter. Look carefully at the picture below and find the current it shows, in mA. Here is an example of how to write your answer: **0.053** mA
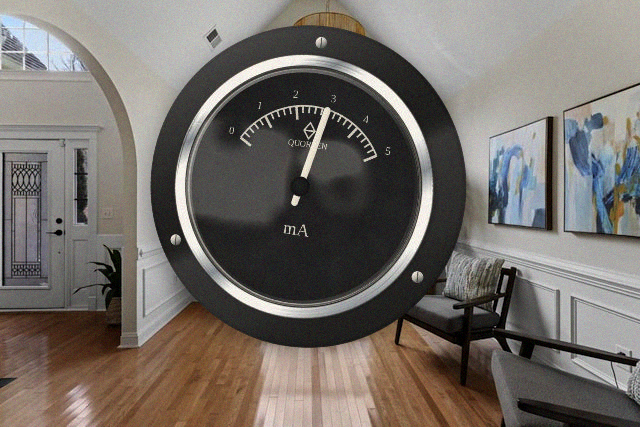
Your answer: **3** mA
